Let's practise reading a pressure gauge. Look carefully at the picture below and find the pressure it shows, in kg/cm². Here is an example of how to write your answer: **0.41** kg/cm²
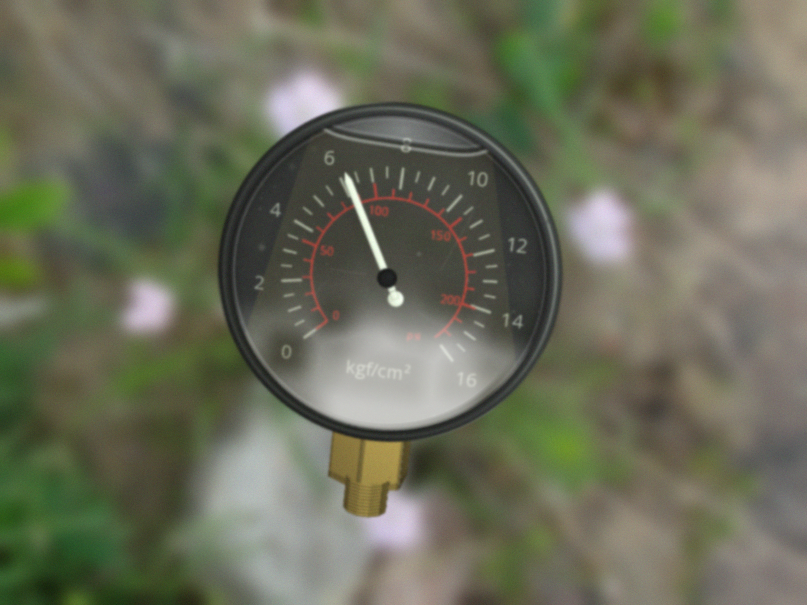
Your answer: **6.25** kg/cm²
